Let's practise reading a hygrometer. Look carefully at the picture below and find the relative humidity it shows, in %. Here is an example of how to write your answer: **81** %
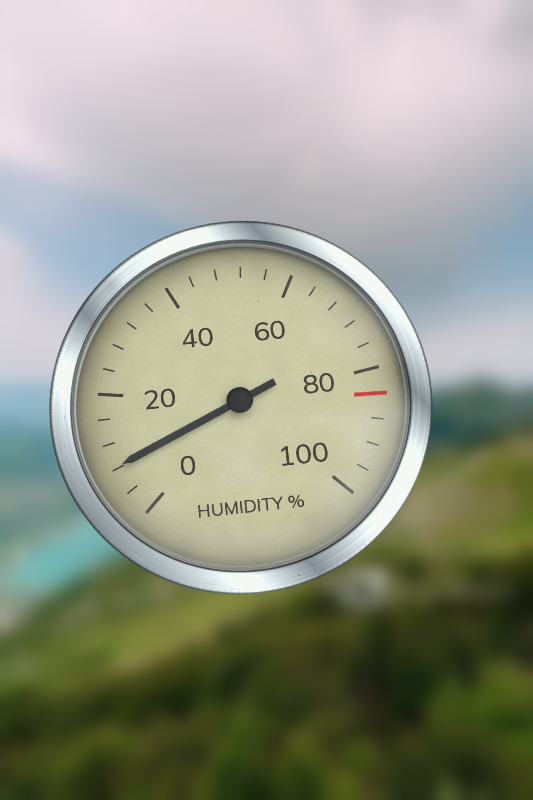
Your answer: **8** %
